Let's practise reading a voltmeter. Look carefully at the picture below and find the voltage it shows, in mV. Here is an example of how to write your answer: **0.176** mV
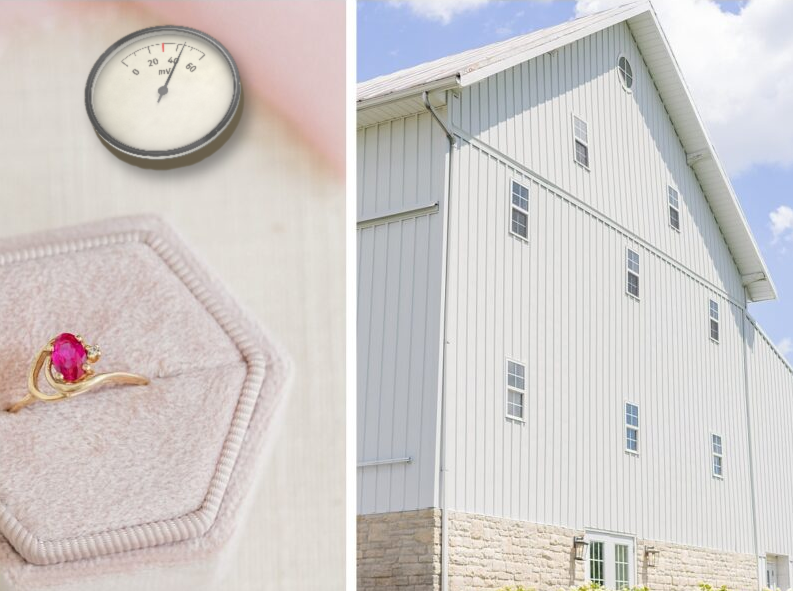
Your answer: **45** mV
